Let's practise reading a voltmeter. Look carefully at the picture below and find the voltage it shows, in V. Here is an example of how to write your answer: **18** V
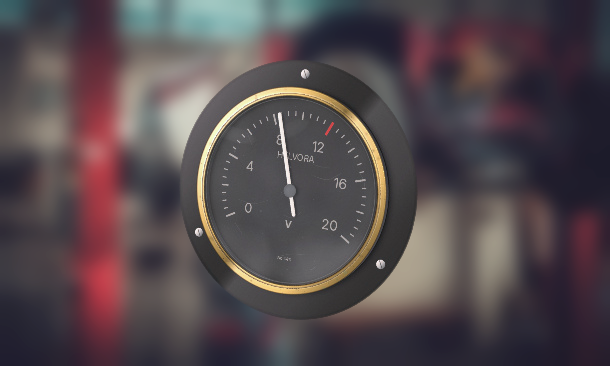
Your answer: **8.5** V
